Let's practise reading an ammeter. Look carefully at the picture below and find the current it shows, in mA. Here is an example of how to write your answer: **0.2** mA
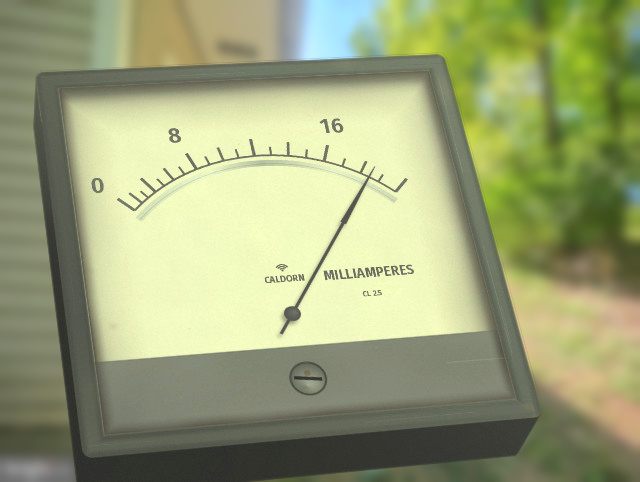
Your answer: **18.5** mA
